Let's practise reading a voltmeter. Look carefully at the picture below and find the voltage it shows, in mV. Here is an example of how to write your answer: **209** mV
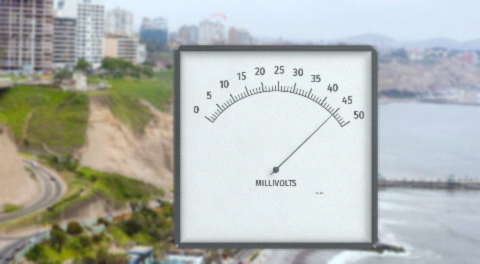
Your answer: **45** mV
